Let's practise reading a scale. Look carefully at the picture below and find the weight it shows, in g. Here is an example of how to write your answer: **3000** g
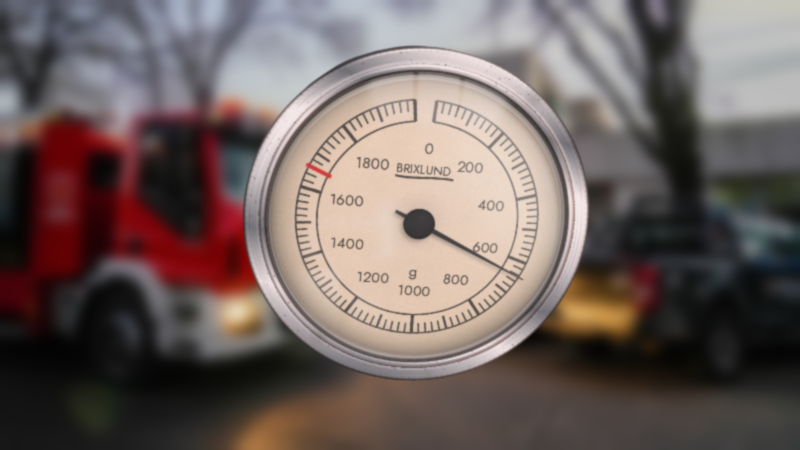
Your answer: **640** g
